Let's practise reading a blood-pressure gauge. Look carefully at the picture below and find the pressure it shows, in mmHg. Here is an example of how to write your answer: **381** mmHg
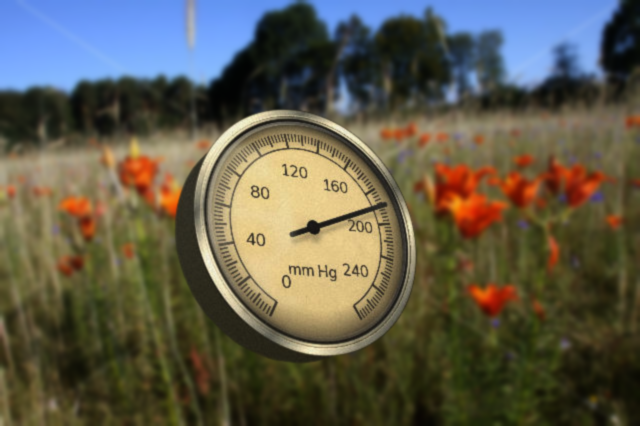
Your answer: **190** mmHg
